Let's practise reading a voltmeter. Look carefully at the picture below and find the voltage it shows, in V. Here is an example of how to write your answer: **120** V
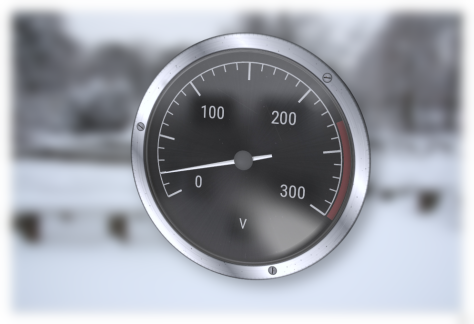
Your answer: **20** V
